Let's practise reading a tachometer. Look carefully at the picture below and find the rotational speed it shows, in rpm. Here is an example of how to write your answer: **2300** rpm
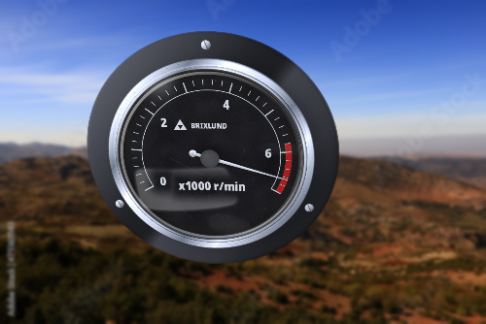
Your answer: **6600** rpm
